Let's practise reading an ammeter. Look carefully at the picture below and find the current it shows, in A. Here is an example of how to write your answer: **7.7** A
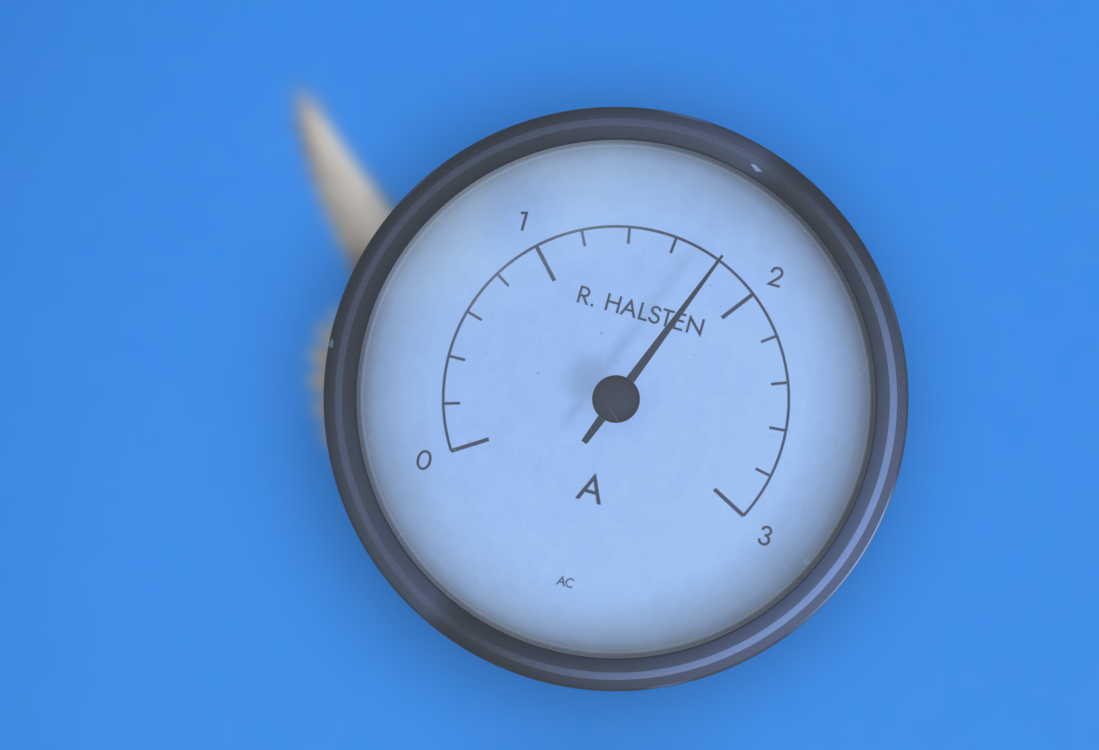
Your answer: **1.8** A
